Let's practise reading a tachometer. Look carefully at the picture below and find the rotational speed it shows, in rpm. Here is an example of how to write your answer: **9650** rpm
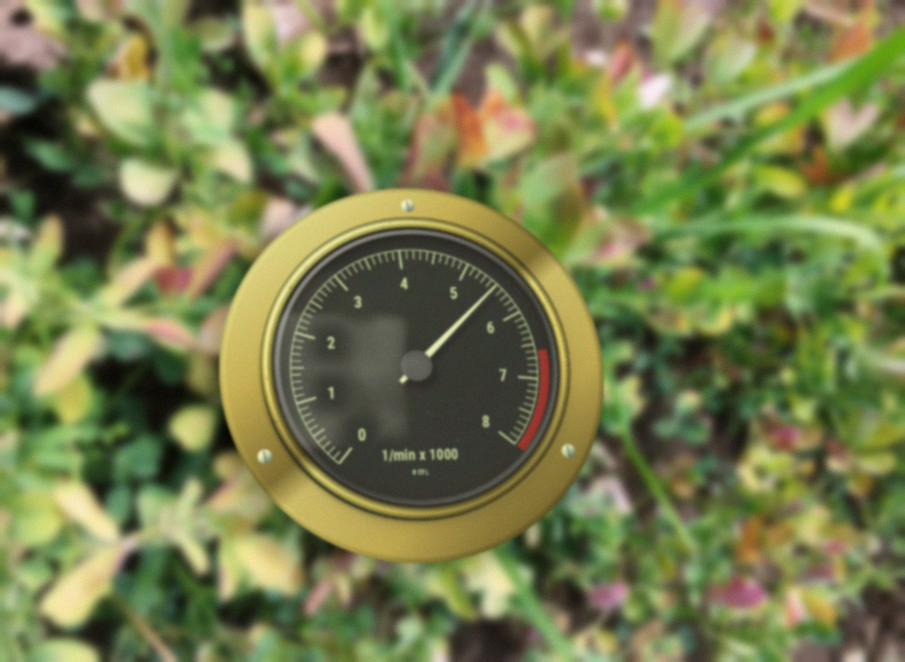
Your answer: **5500** rpm
